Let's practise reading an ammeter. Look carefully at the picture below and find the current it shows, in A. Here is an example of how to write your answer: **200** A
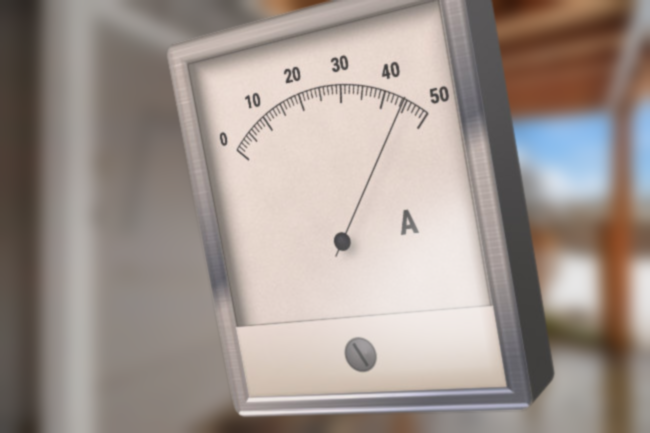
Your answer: **45** A
